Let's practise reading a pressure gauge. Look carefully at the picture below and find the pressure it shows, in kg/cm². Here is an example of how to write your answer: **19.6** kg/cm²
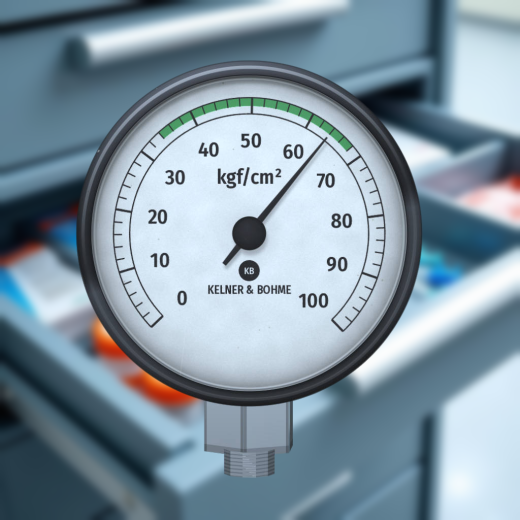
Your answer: **64** kg/cm²
